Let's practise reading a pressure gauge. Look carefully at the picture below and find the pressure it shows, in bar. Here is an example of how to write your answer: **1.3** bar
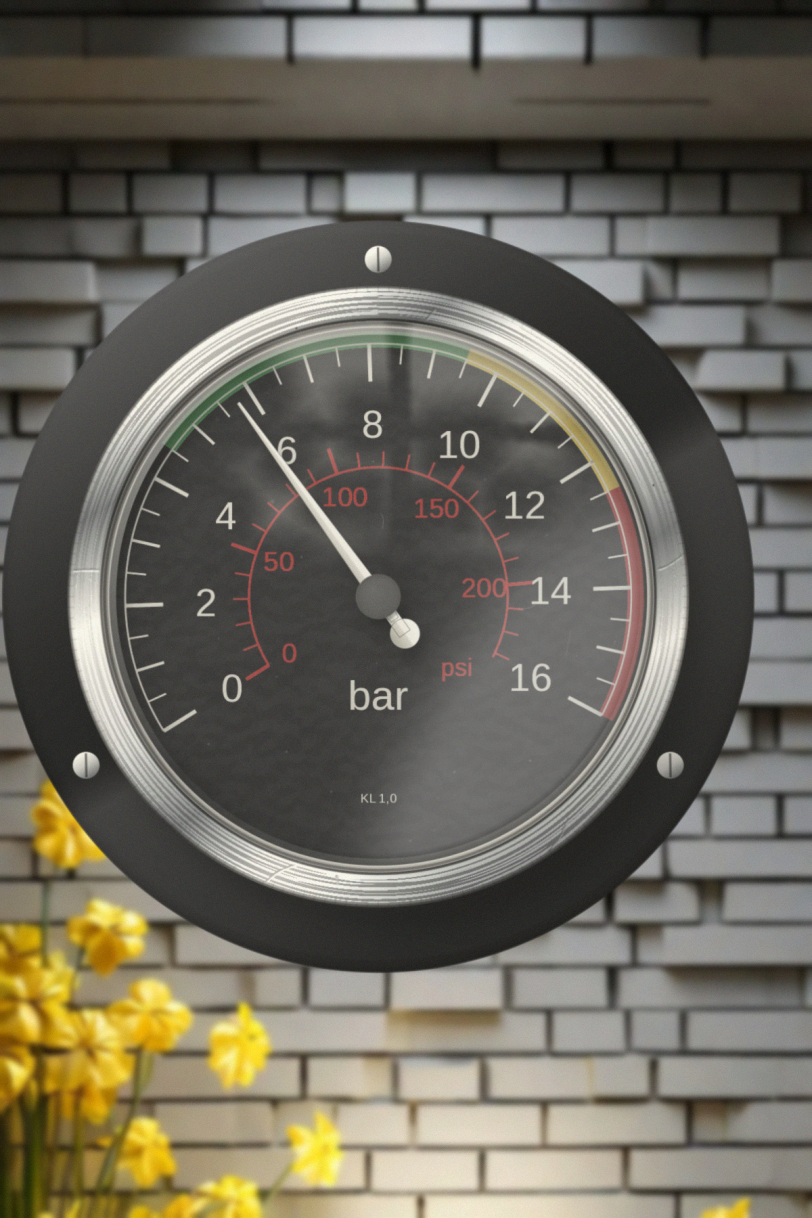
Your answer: **5.75** bar
